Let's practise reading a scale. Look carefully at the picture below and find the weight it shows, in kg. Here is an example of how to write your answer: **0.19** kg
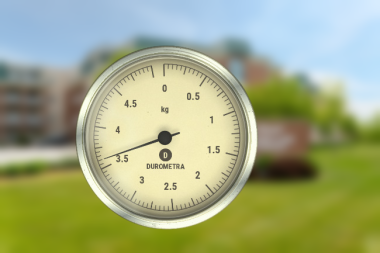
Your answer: **3.6** kg
